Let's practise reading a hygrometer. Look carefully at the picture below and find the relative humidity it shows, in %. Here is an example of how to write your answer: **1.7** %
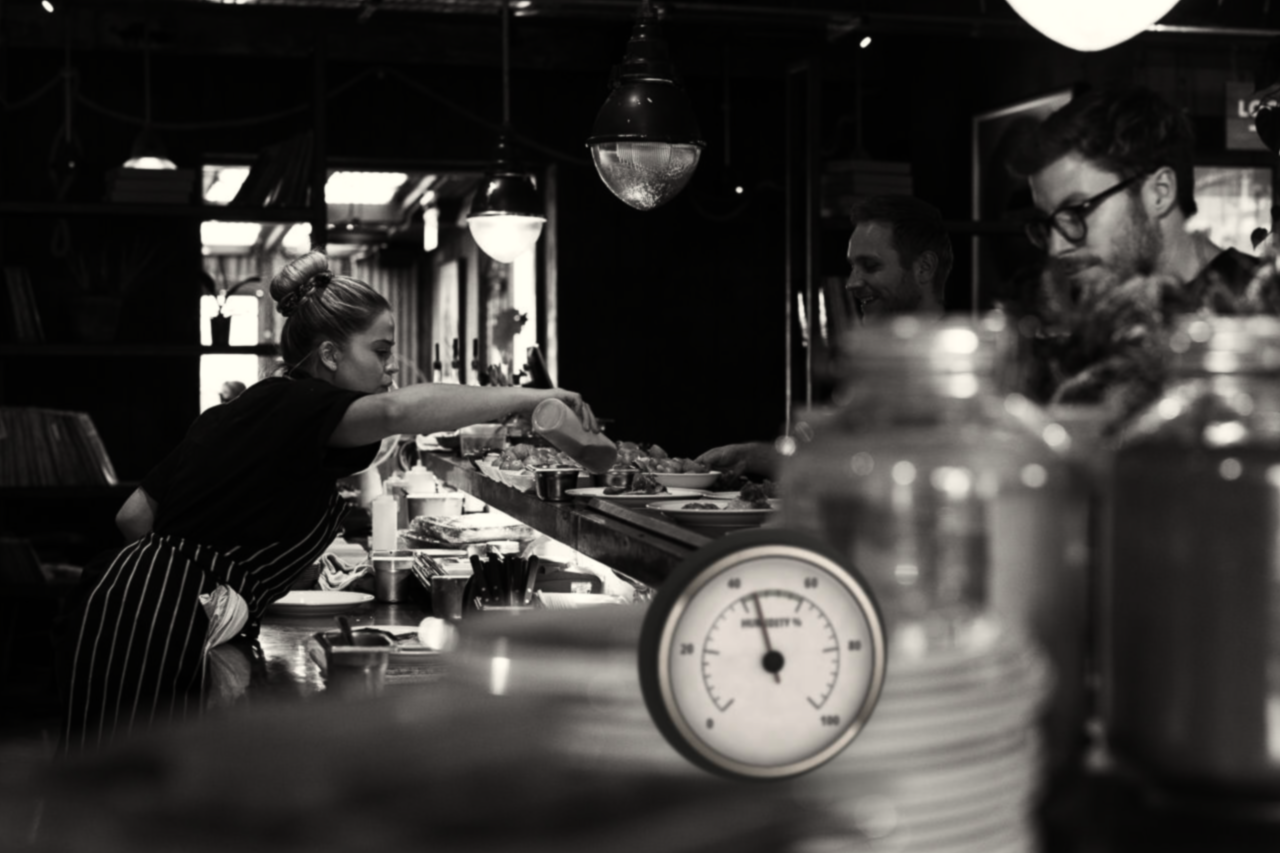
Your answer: **44** %
